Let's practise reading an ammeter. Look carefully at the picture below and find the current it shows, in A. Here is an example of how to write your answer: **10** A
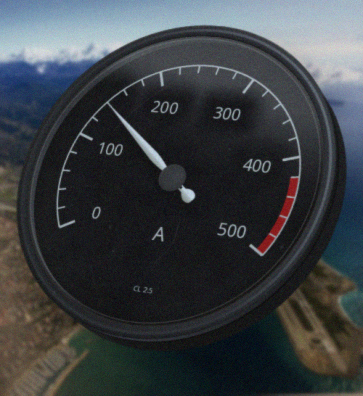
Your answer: **140** A
